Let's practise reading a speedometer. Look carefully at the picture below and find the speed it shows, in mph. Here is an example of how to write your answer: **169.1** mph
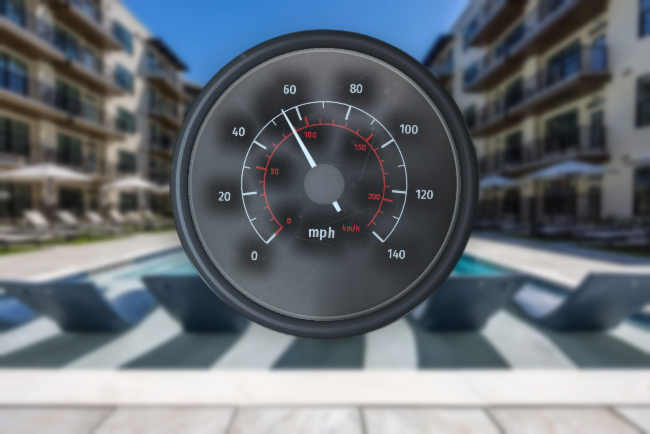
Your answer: **55** mph
